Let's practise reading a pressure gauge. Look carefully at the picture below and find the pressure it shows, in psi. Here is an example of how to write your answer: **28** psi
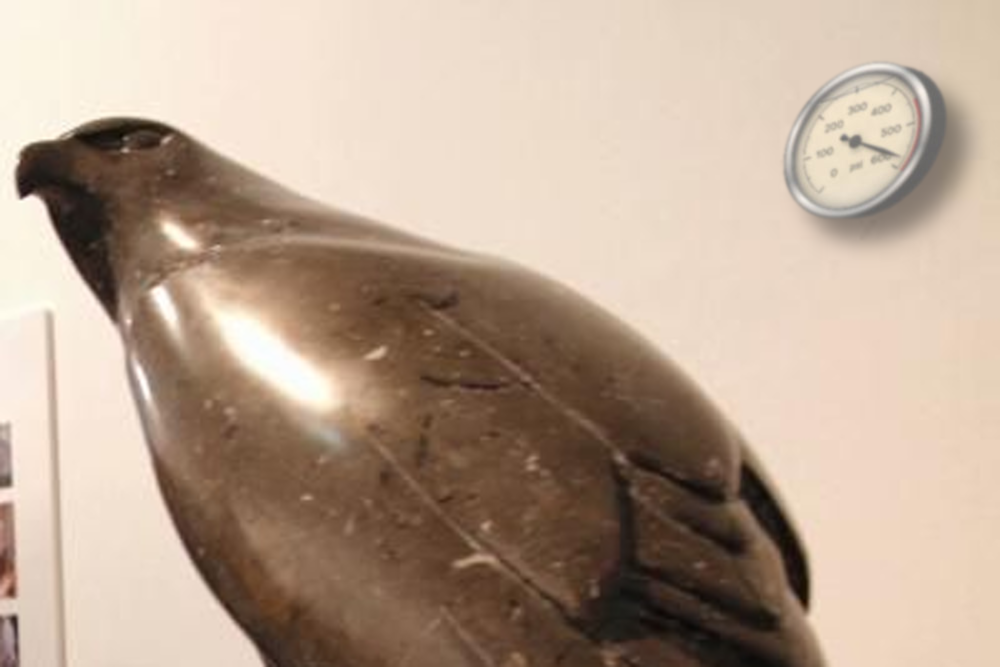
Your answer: **575** psi
